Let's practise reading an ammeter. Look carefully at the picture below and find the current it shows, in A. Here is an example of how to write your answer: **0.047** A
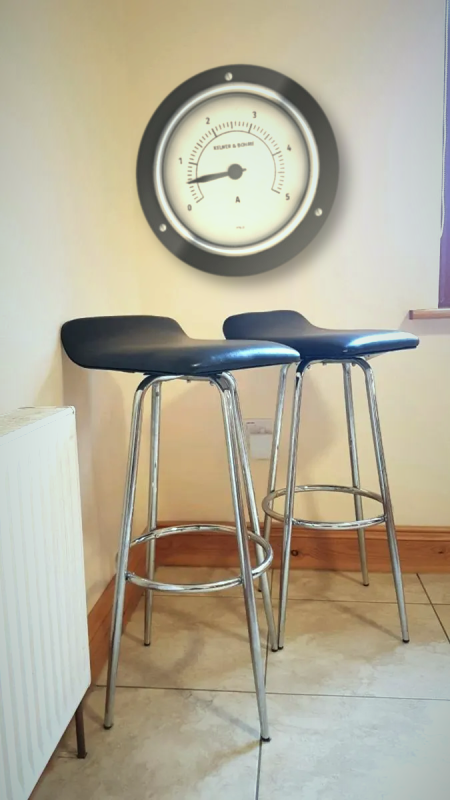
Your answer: **0.5** A
